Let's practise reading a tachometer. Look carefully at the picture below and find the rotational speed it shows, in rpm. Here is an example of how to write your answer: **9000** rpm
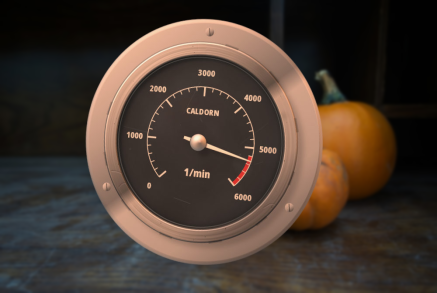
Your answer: **5300** rpm
